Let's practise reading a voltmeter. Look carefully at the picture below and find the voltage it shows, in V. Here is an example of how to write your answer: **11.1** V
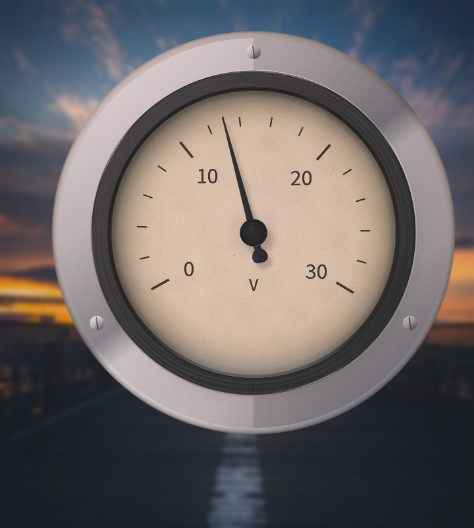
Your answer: **13** V
